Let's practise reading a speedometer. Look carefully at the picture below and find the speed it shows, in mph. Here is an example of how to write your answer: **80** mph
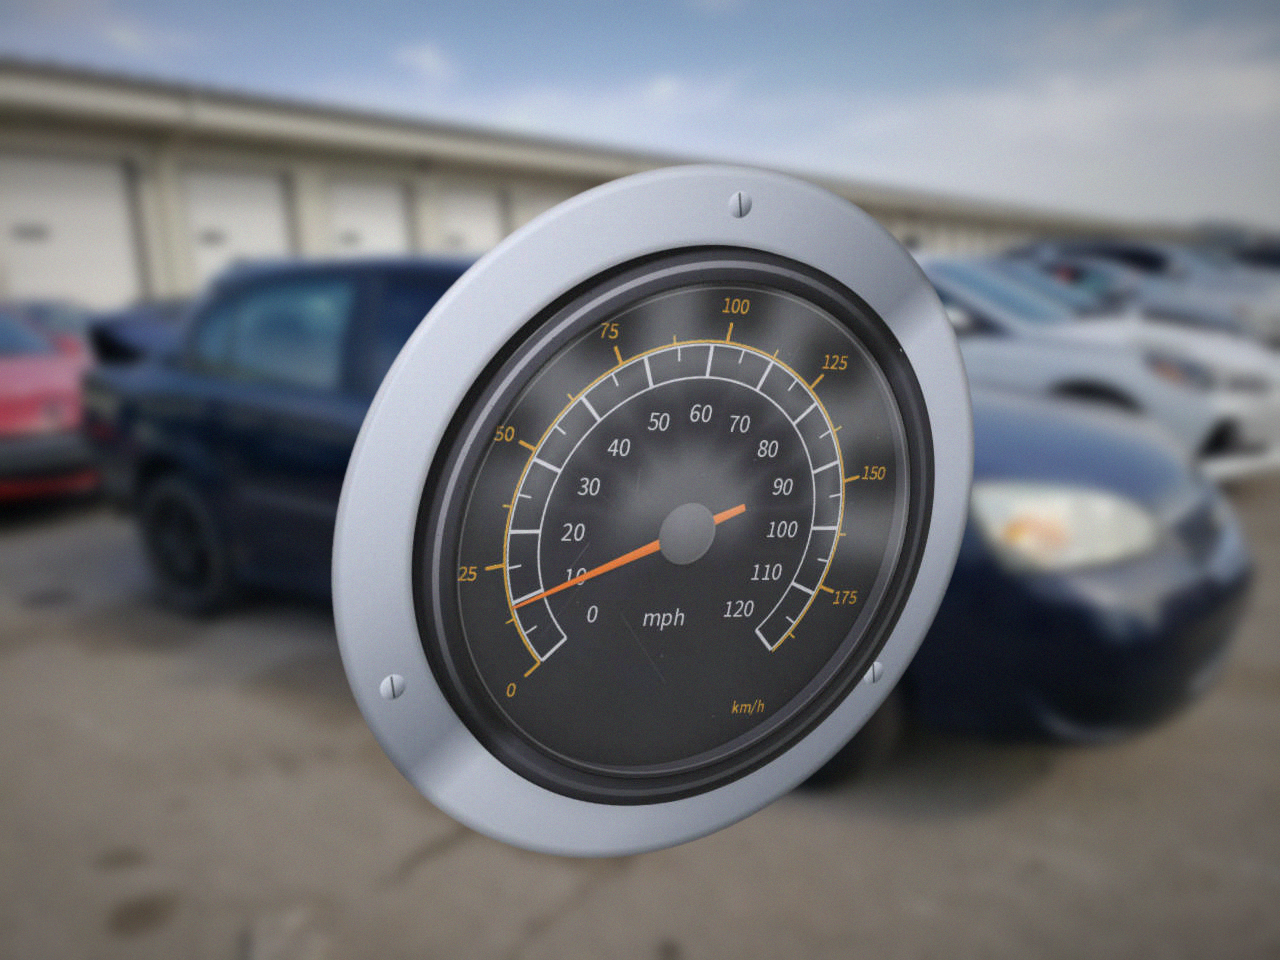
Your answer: **10** mph
